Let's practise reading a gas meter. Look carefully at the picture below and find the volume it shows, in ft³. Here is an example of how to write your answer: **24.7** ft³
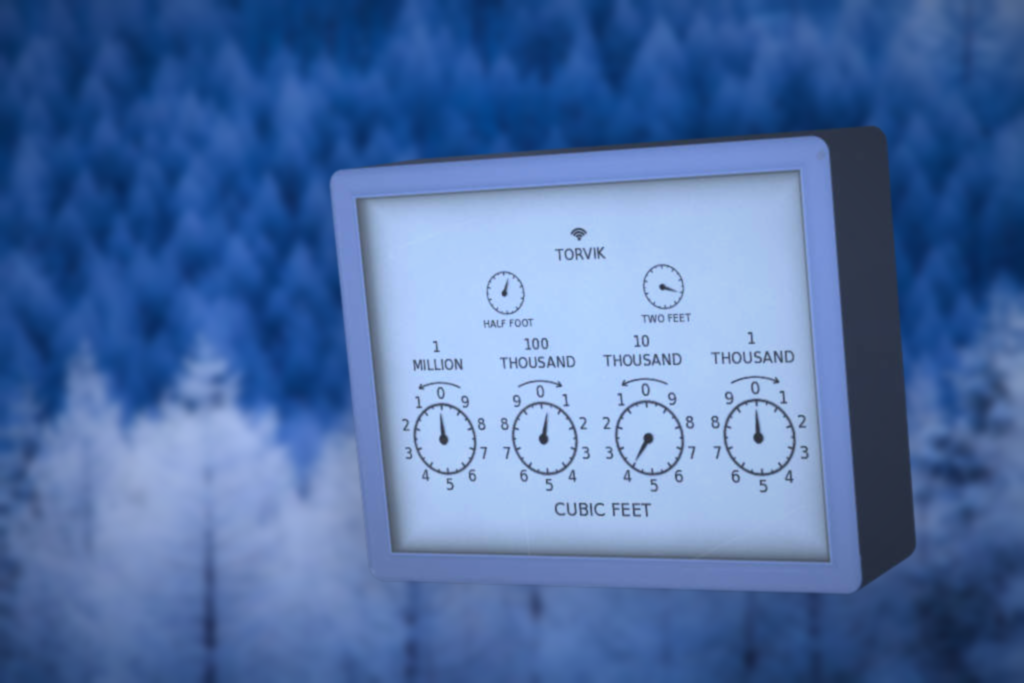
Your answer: **4000** ft³
